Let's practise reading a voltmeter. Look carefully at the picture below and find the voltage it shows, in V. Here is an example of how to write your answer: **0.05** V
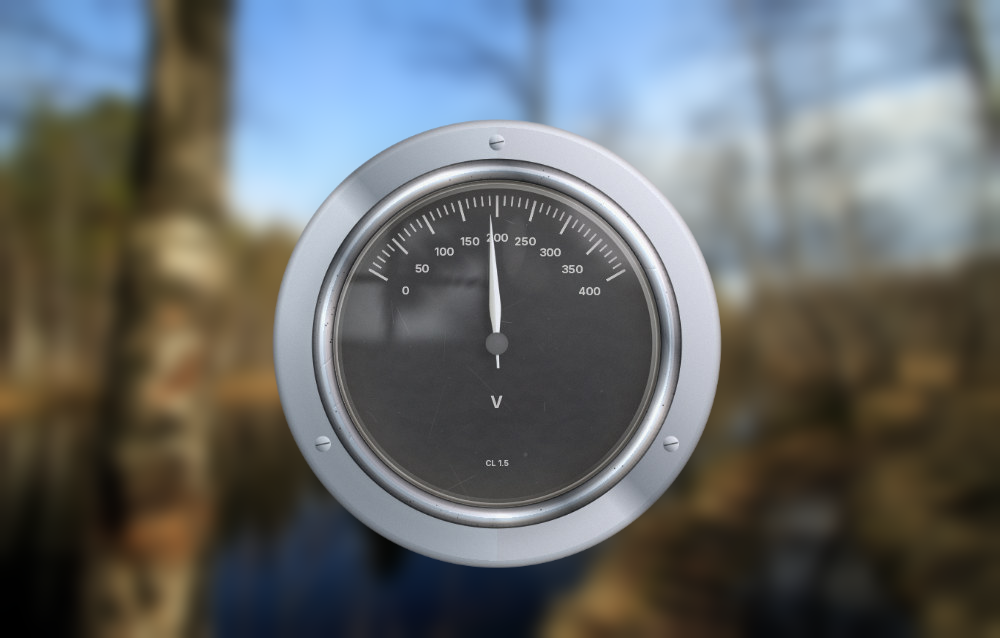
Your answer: **190** V
